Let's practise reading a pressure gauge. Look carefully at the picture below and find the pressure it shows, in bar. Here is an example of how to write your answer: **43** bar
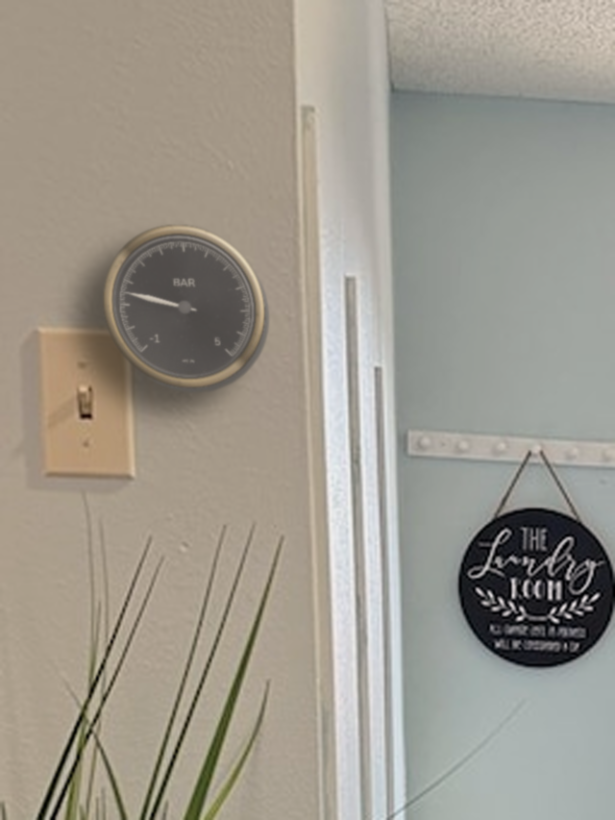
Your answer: **0.25** bar
